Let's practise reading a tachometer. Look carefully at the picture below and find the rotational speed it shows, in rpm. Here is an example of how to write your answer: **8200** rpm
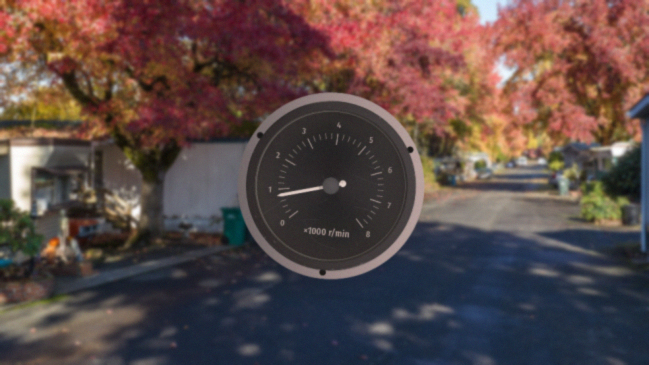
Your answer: **800** rpm
